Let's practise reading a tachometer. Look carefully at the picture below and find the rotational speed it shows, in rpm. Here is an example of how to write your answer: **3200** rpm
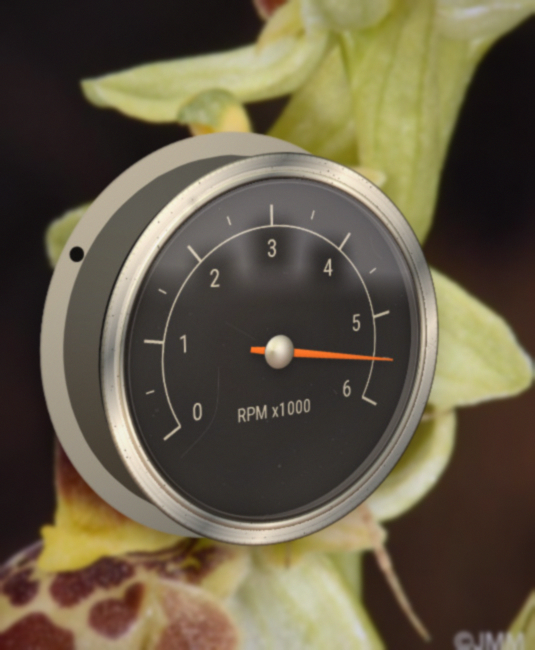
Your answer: **5500** rpm
